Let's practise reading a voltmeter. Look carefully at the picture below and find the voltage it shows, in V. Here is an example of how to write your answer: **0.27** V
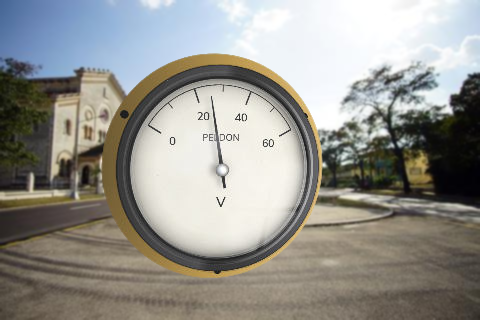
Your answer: **25** V
